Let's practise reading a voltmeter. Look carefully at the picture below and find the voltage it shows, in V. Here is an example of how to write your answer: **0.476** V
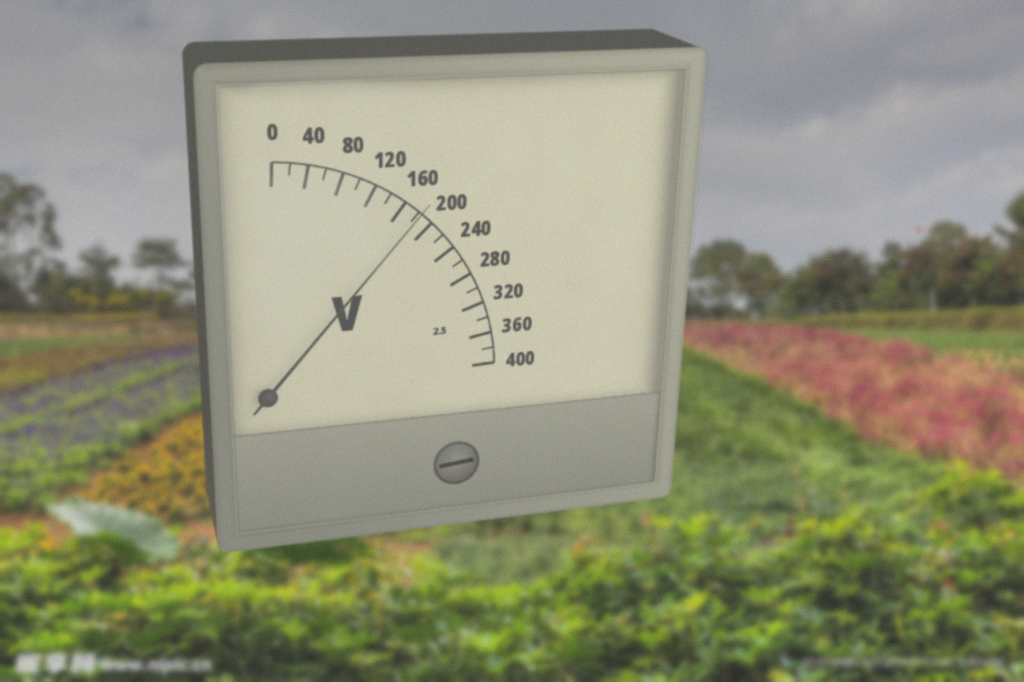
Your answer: **180** V
